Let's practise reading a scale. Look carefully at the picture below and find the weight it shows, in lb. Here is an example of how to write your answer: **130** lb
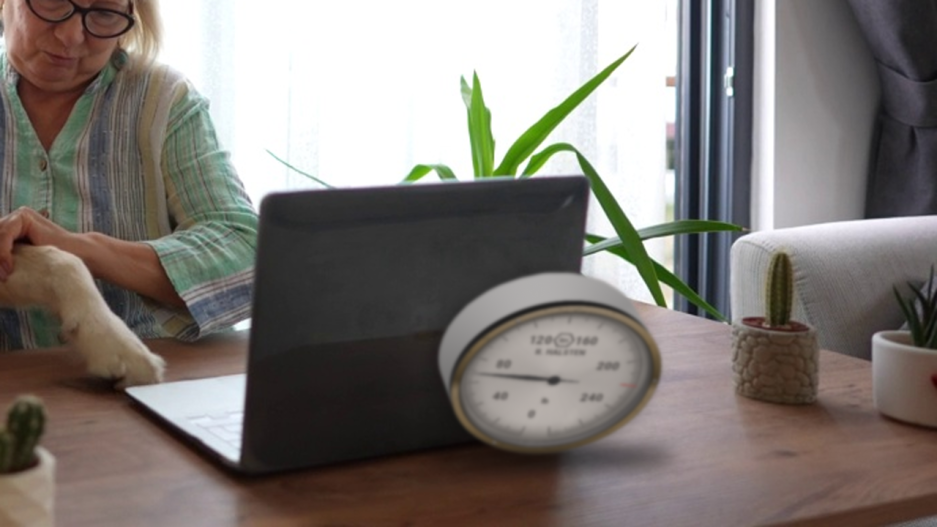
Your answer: **70** lb
